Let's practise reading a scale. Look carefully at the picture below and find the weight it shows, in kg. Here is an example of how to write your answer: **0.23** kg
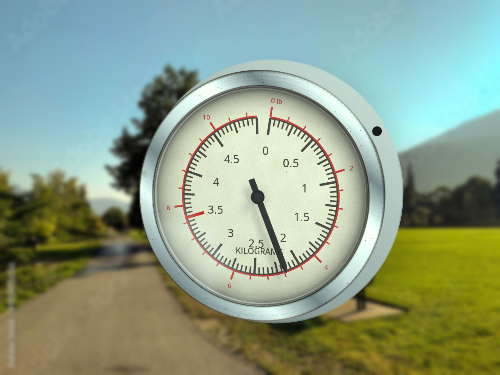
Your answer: **2.15** kg
